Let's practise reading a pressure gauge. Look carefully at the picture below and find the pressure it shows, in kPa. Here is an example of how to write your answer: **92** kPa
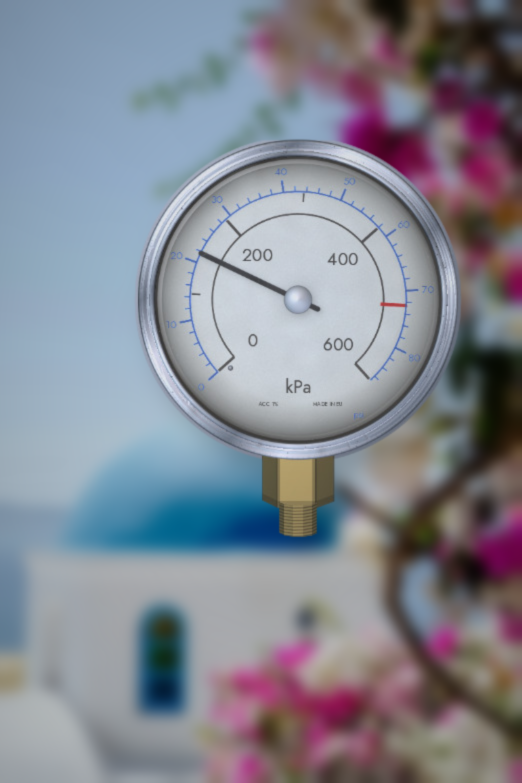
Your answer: **150** kPa
